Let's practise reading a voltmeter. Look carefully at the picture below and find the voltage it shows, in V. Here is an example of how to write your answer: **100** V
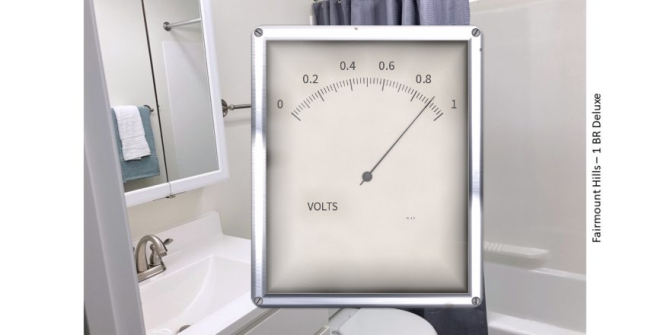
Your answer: **0.9** V
